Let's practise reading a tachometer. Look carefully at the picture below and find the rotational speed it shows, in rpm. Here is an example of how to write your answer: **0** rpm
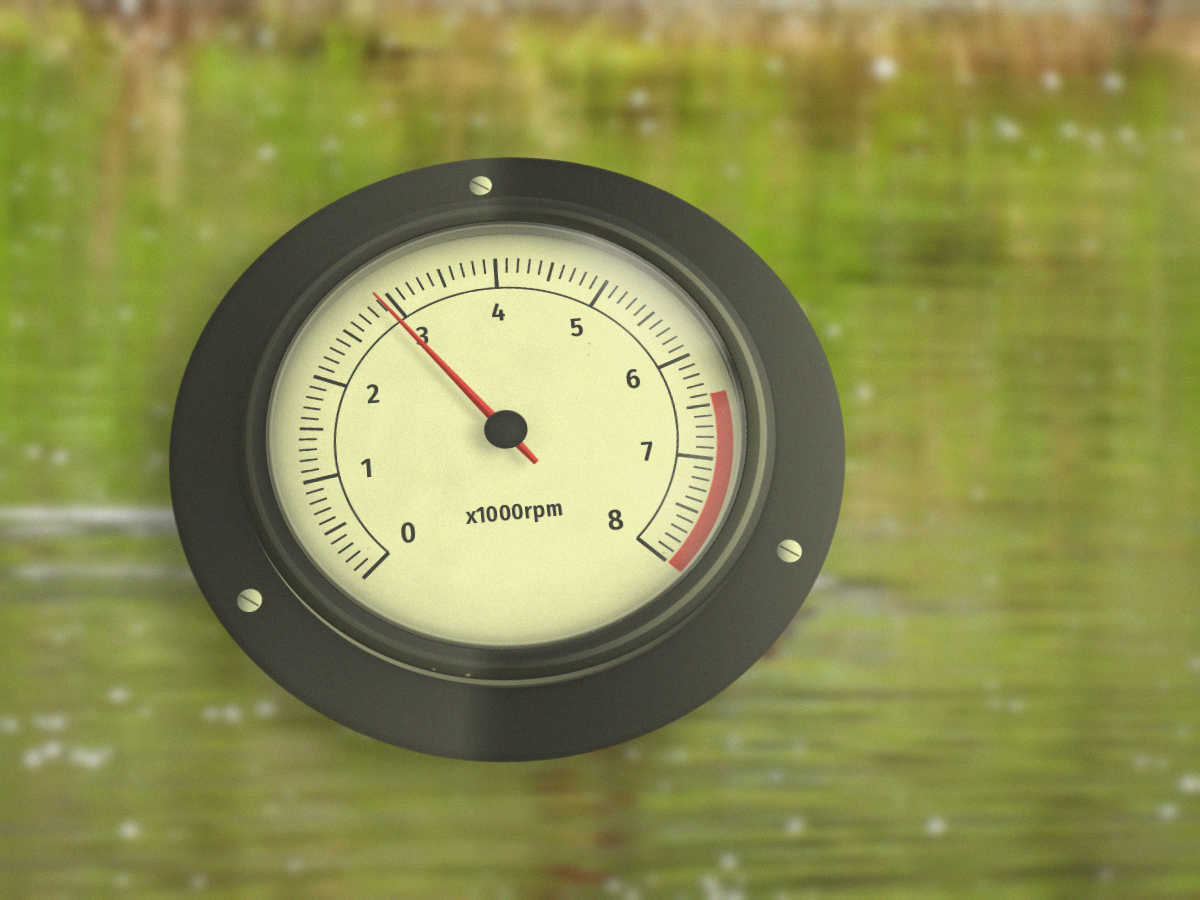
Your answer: **2900** rpm
